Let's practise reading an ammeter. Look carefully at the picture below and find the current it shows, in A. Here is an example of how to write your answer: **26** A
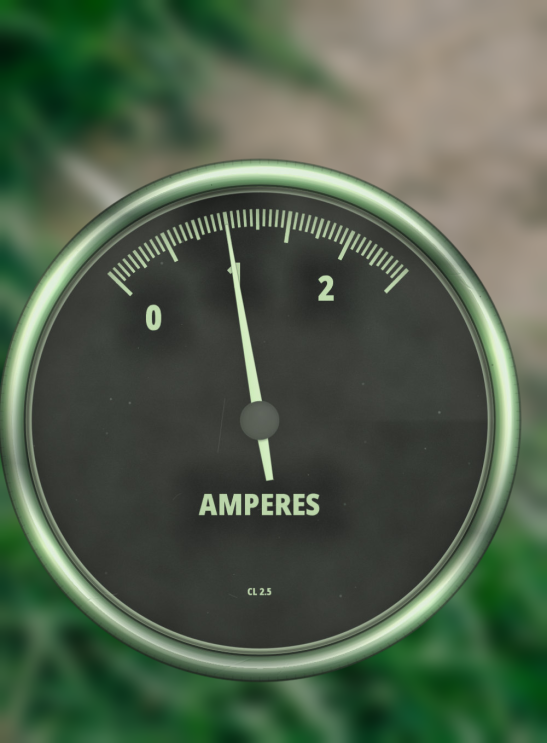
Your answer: **1** A
